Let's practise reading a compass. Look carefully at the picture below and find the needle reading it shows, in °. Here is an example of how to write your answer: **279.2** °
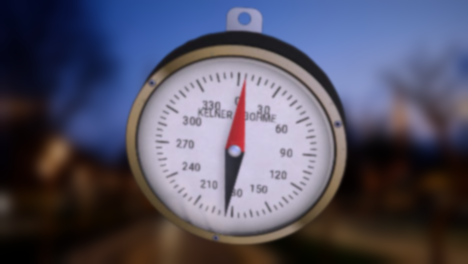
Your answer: **5** °
